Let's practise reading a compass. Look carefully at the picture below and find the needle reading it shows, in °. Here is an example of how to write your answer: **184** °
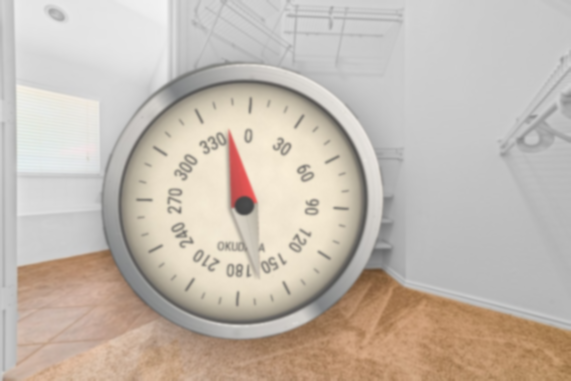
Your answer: **345** °
